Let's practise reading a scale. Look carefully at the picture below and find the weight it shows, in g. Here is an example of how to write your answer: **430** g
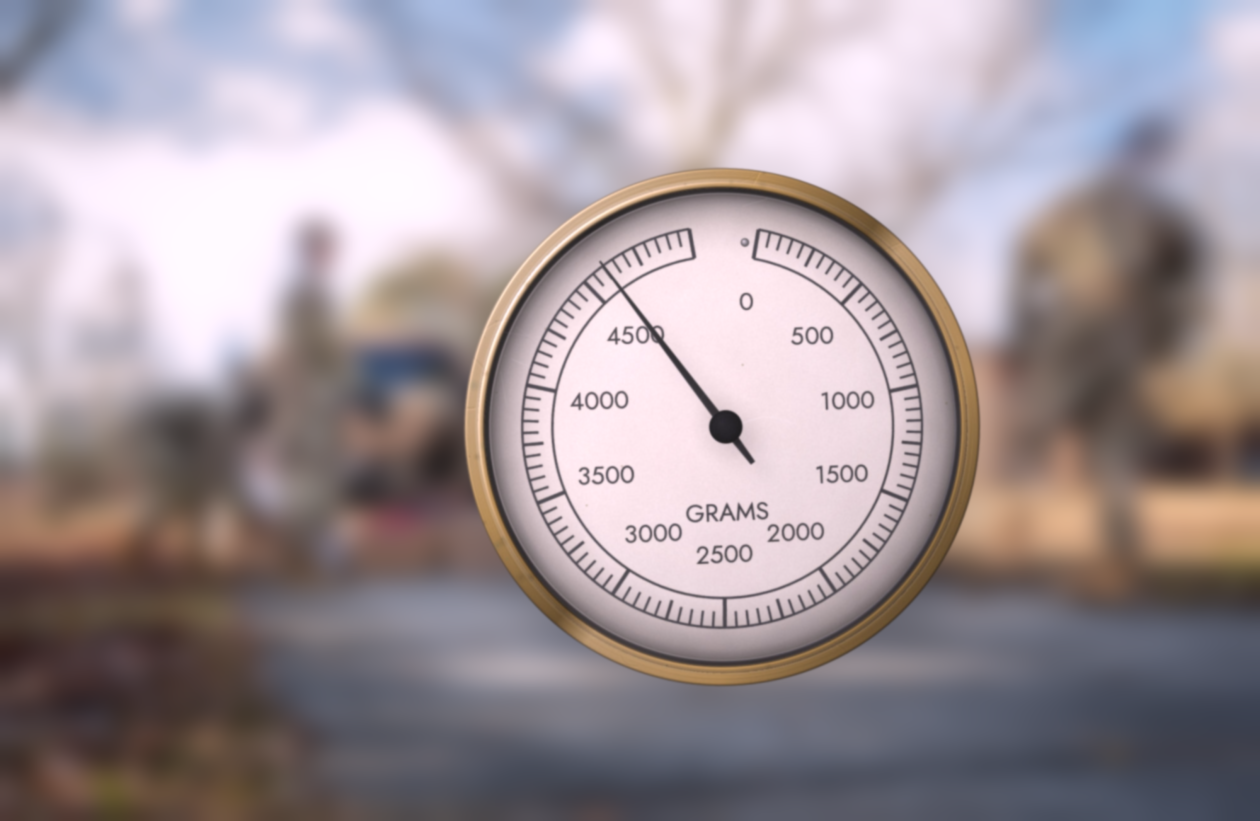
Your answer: **4600** g
